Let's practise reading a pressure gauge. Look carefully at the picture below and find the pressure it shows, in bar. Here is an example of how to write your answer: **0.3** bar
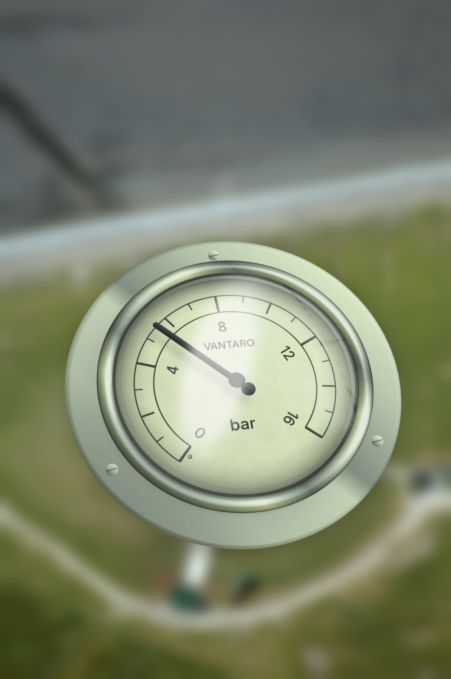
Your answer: **5.5** bar
